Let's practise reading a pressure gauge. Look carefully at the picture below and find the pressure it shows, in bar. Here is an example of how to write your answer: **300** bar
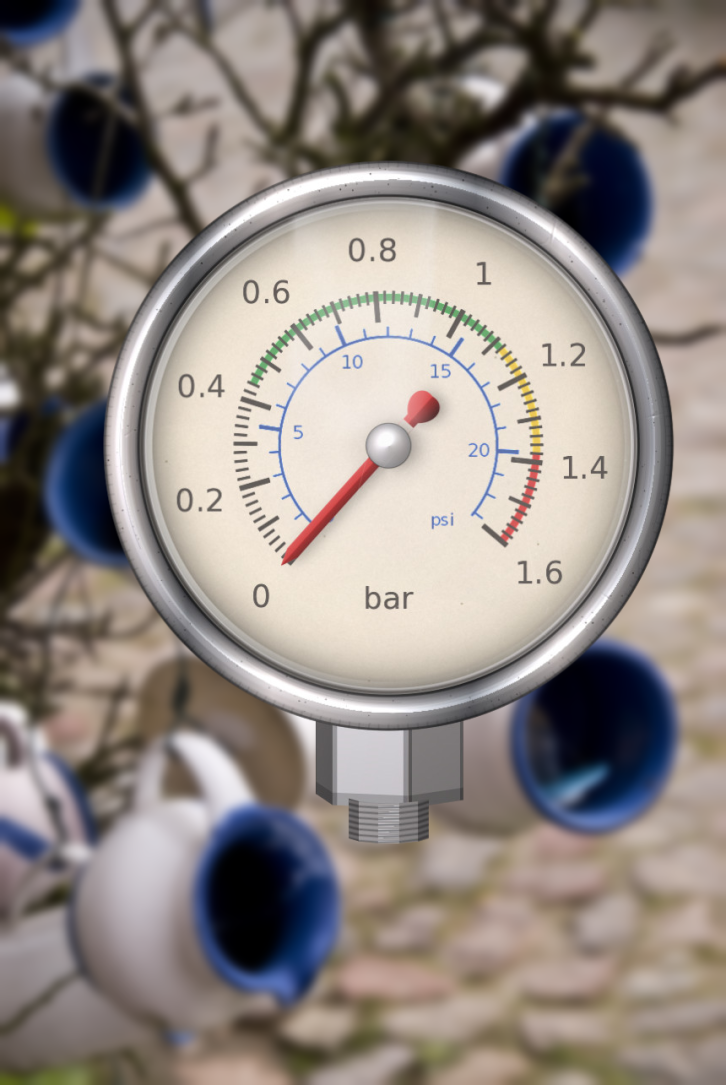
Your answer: **0.01** bar
